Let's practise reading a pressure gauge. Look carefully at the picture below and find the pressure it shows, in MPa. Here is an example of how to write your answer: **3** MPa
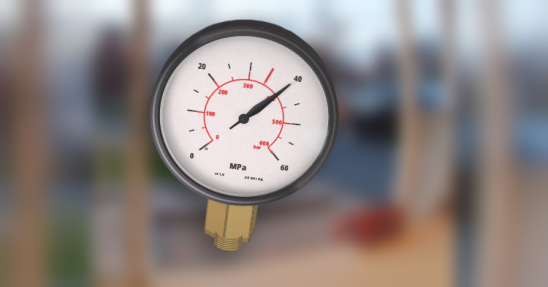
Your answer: **40** MPa
